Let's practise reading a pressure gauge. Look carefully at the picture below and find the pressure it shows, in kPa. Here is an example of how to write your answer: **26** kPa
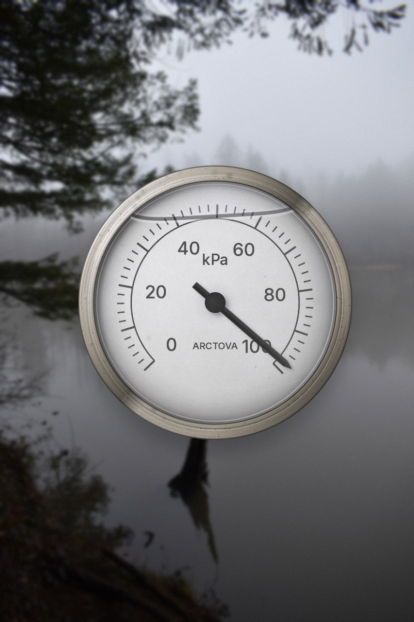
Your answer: **98** kPa
